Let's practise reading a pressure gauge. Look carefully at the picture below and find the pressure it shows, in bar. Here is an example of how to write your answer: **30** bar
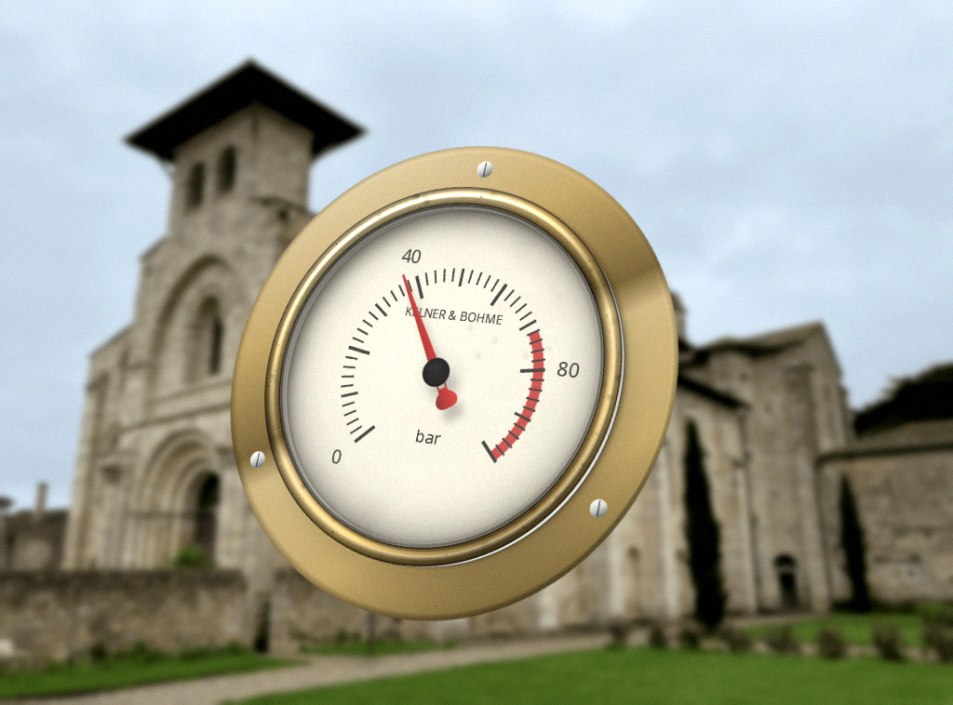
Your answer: **38** bar
